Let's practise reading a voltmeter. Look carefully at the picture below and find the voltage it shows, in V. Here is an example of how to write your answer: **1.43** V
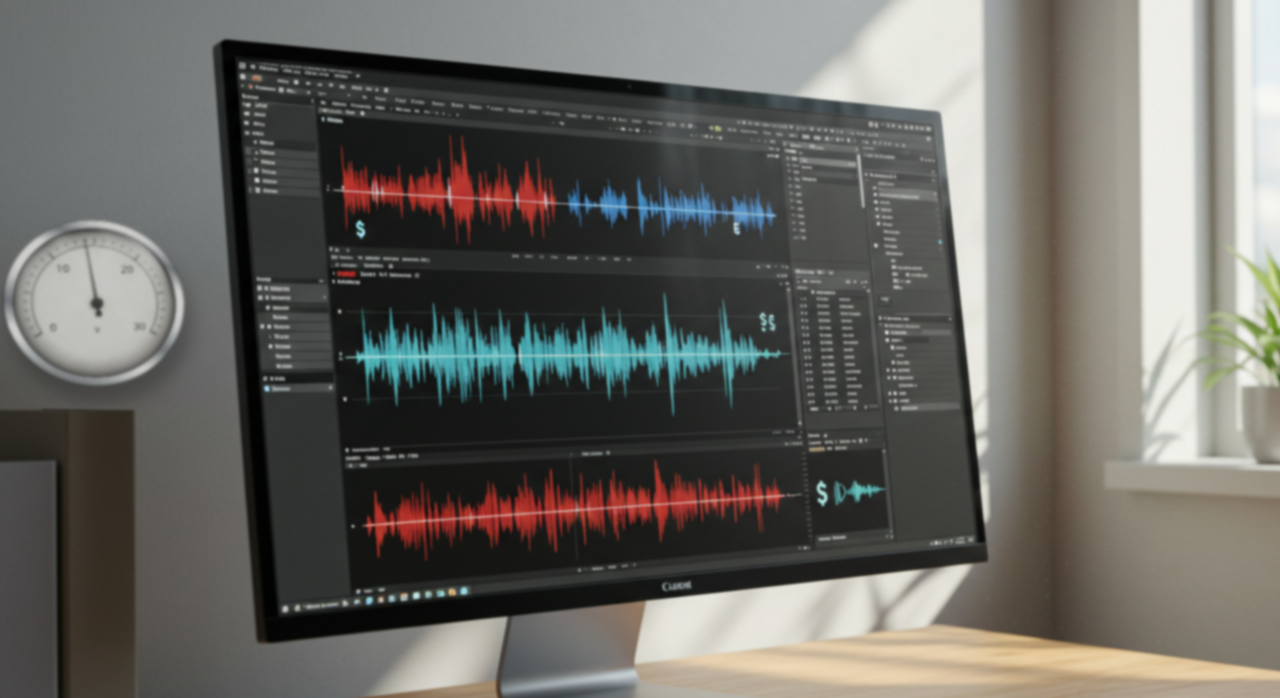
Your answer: **14** V
